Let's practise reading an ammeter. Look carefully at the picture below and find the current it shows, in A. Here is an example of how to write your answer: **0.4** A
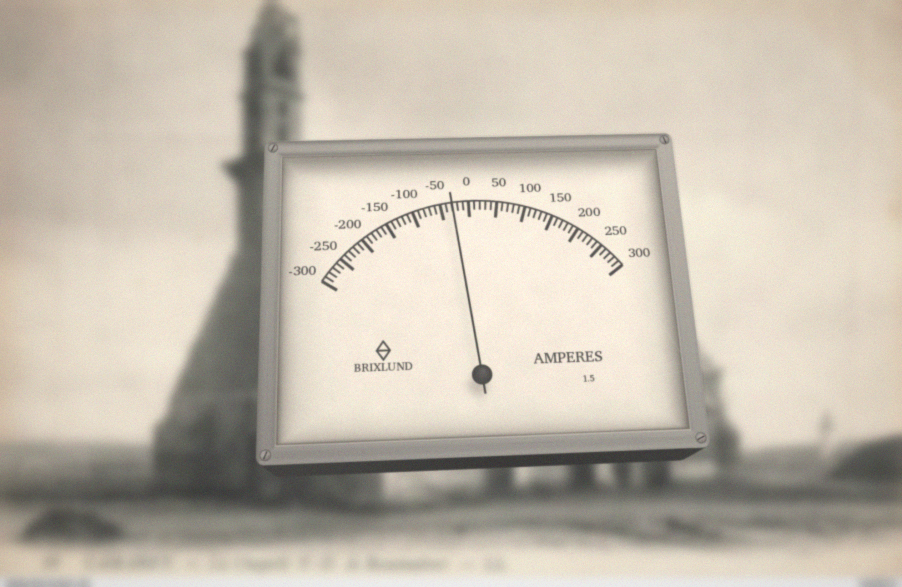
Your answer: **-30** A
